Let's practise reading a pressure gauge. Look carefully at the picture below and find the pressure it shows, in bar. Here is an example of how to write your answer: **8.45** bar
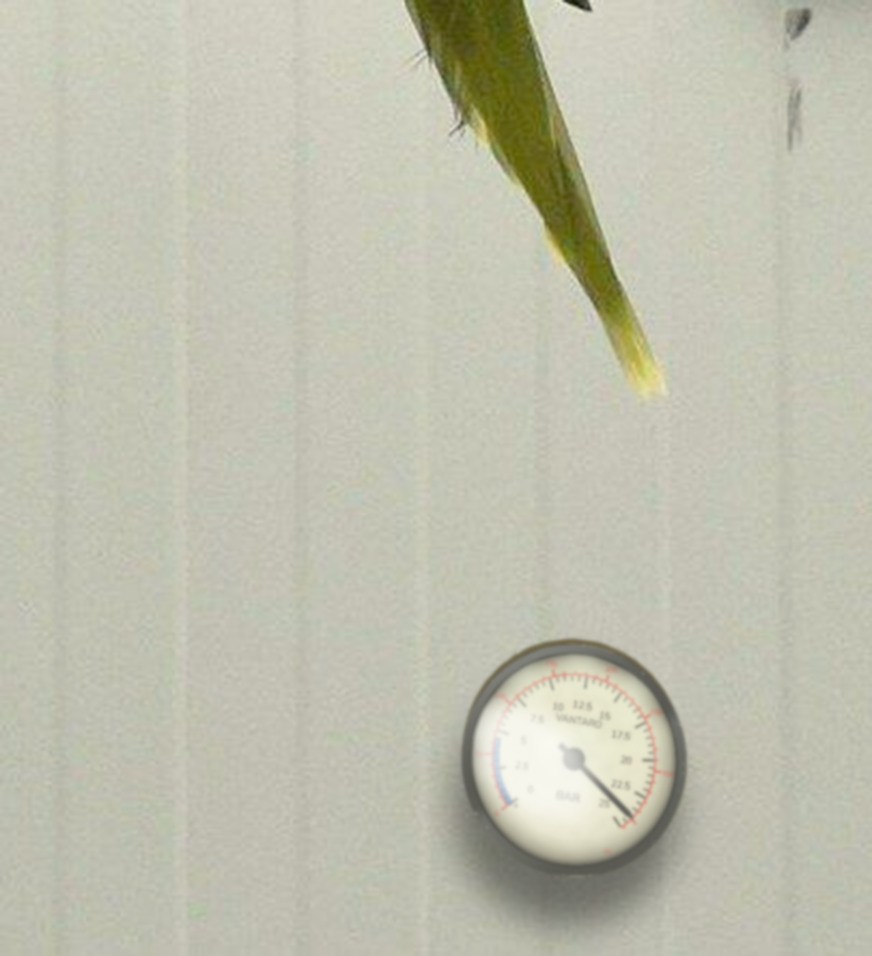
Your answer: **24** bar
